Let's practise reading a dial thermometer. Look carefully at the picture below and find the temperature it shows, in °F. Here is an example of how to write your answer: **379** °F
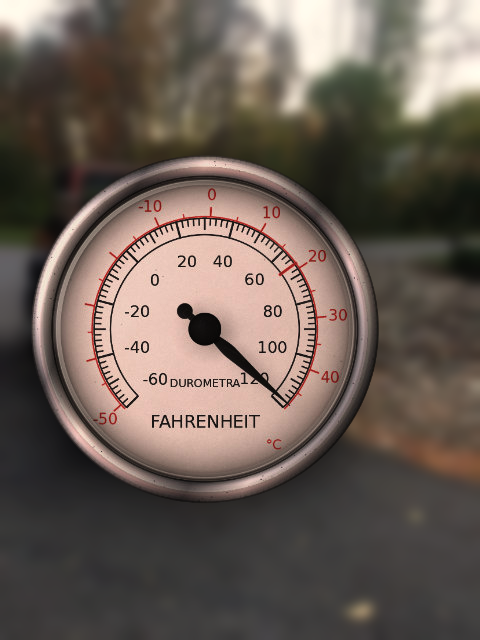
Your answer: **118** °F
